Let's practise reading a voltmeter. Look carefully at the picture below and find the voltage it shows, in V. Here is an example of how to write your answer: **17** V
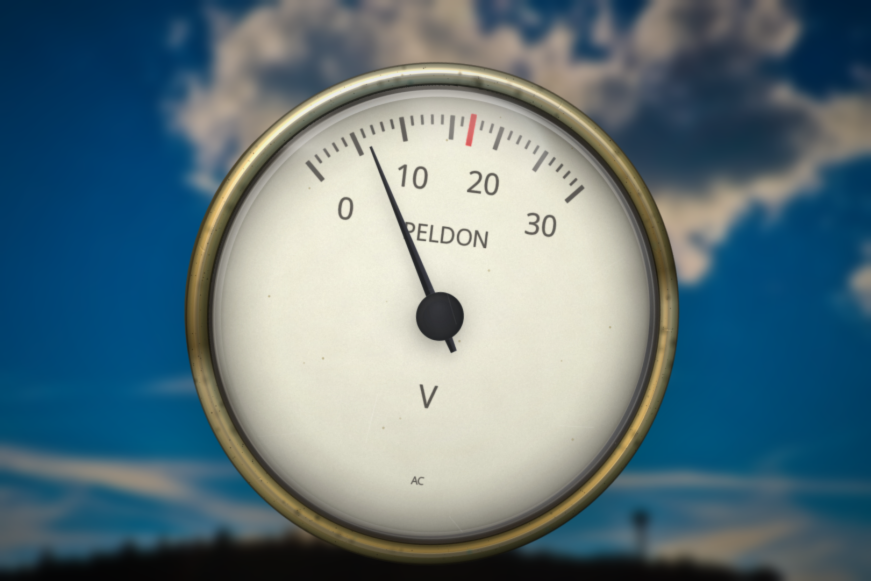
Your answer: **6** V
